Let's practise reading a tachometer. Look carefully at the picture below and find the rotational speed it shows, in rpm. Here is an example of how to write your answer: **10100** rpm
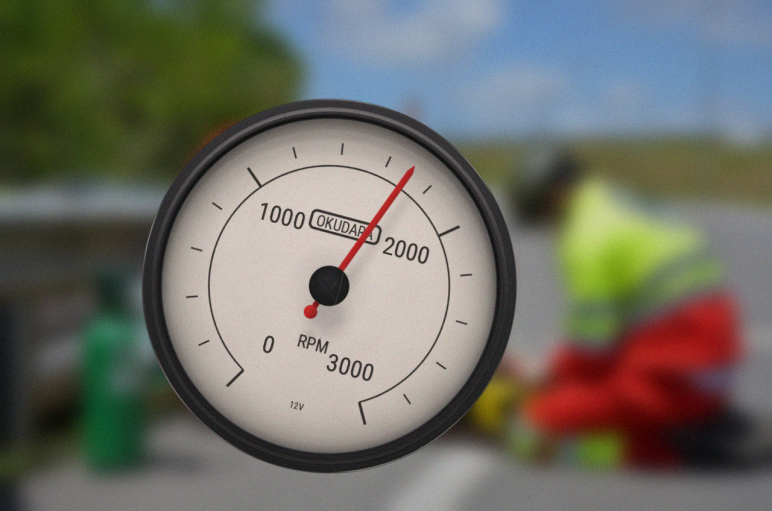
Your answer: **1700** rpm
